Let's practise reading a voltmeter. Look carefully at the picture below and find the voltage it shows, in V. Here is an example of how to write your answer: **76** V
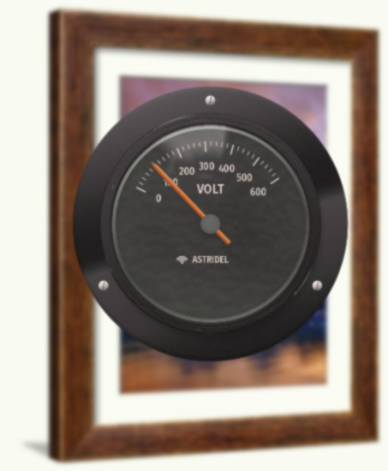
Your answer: **100** V
